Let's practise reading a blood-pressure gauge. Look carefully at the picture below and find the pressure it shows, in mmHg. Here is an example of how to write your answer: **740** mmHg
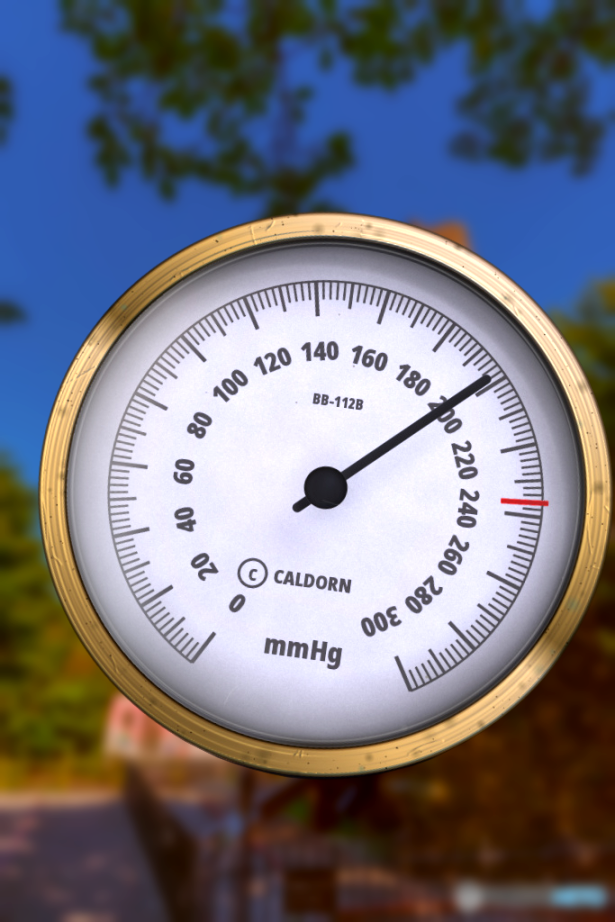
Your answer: **198** mmHg
